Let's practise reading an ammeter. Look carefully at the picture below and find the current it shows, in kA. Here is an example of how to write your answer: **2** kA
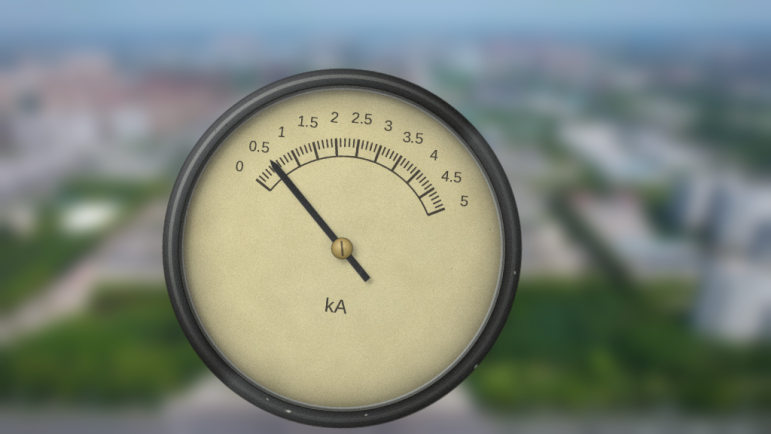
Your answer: **0.5** kA
